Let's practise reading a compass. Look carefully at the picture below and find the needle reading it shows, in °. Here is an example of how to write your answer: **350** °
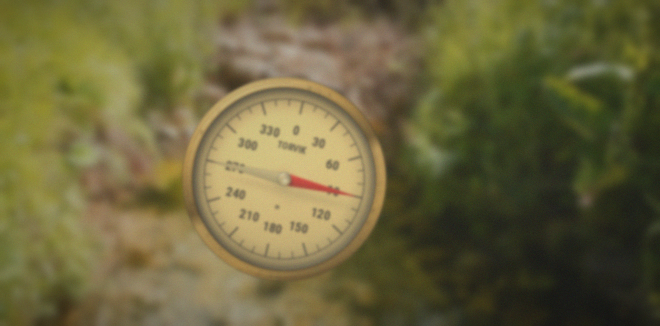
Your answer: **90** °
